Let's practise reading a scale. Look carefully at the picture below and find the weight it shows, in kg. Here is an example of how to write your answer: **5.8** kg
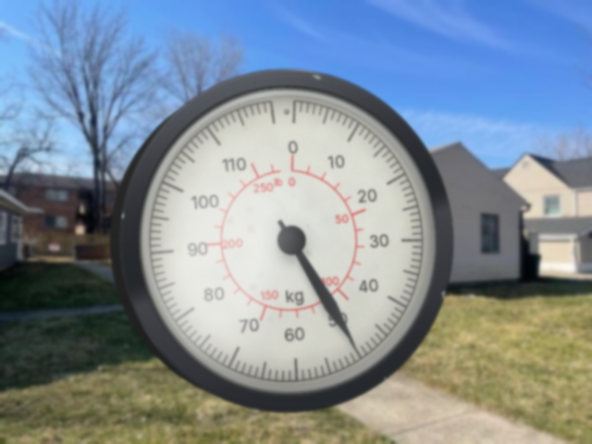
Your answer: **50** kg
